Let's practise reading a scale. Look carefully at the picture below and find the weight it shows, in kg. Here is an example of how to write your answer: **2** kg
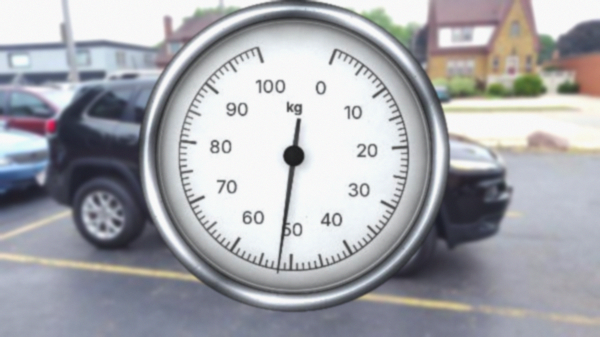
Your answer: **52** kg
